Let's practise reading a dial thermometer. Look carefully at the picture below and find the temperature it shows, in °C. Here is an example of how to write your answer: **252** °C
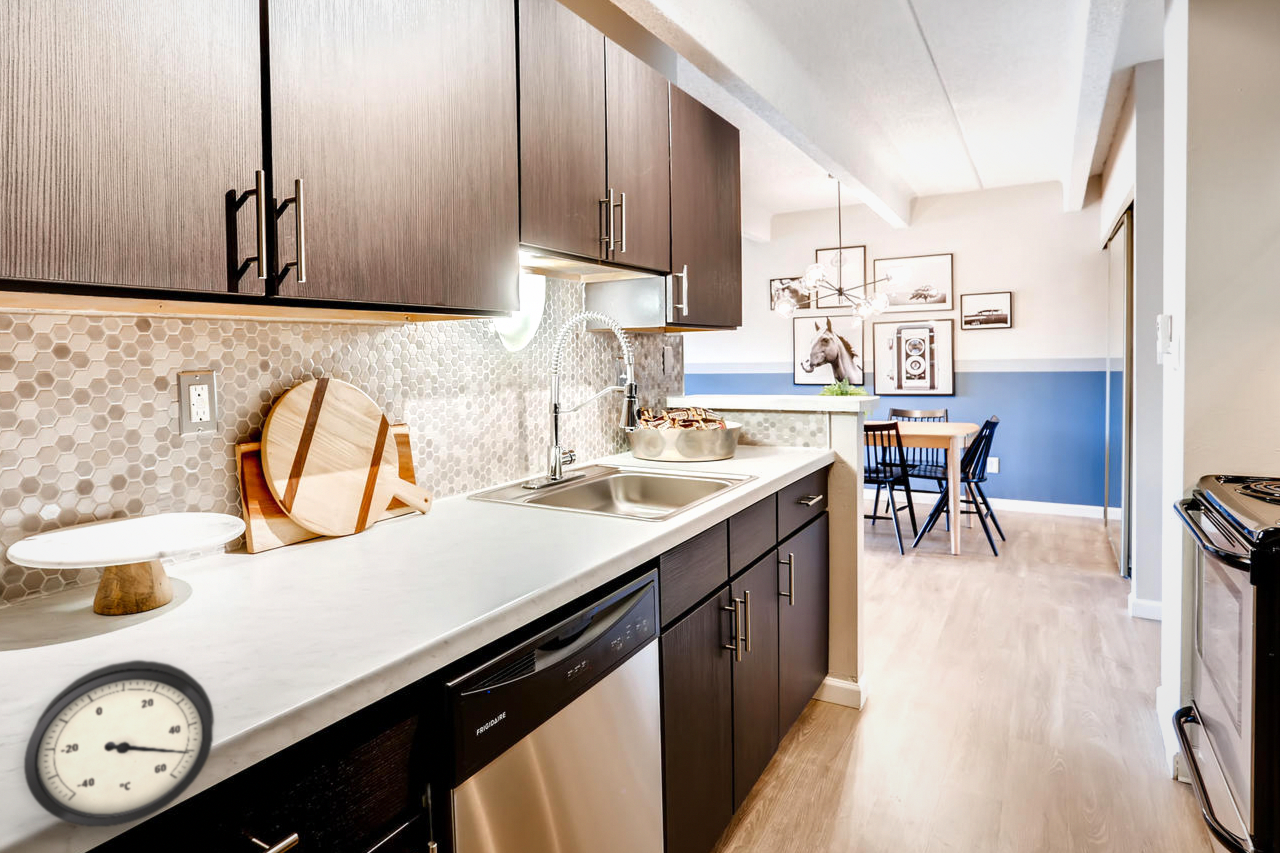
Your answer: **50** °C
